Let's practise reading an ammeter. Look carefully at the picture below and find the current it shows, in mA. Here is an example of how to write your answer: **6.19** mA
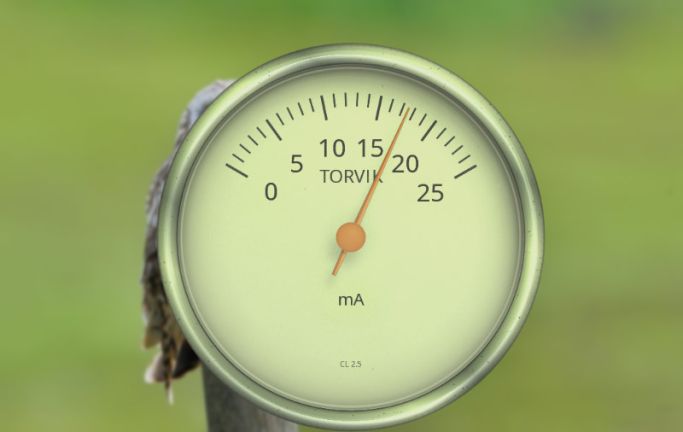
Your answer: **17.5** mA
